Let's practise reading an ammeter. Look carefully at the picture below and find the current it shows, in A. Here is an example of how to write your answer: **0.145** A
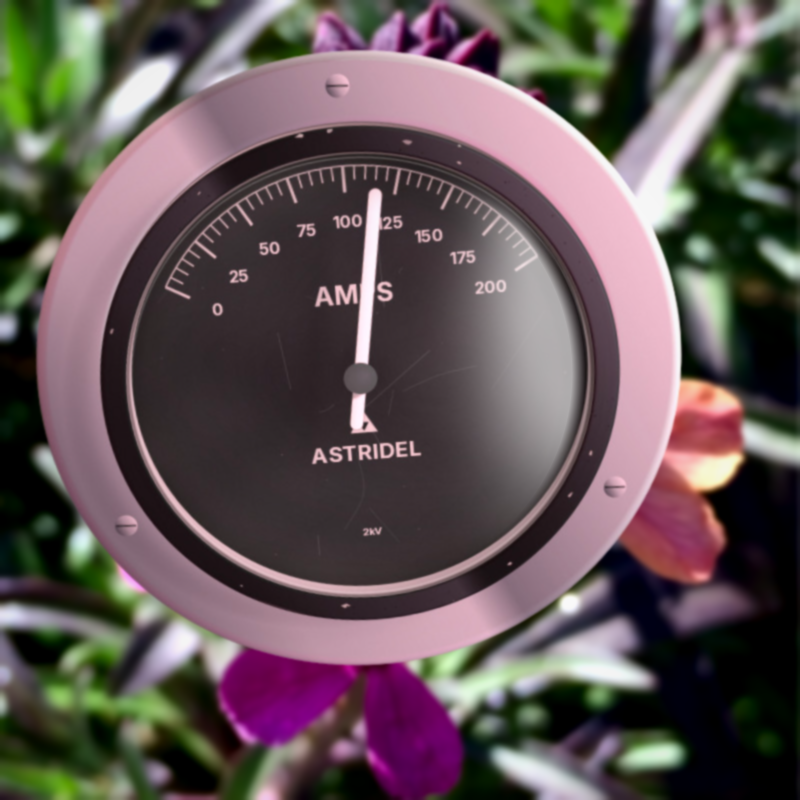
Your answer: **115** A
